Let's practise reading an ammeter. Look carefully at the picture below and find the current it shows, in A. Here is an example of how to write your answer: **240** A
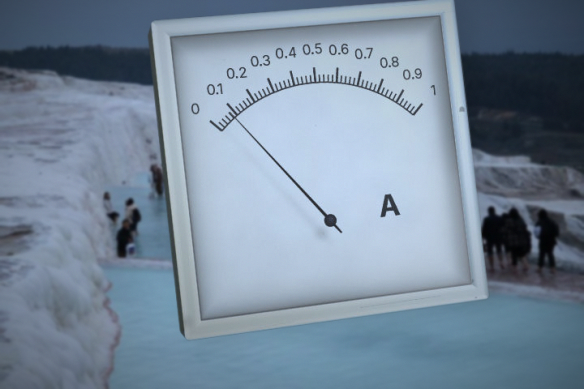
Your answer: **0.08** A
